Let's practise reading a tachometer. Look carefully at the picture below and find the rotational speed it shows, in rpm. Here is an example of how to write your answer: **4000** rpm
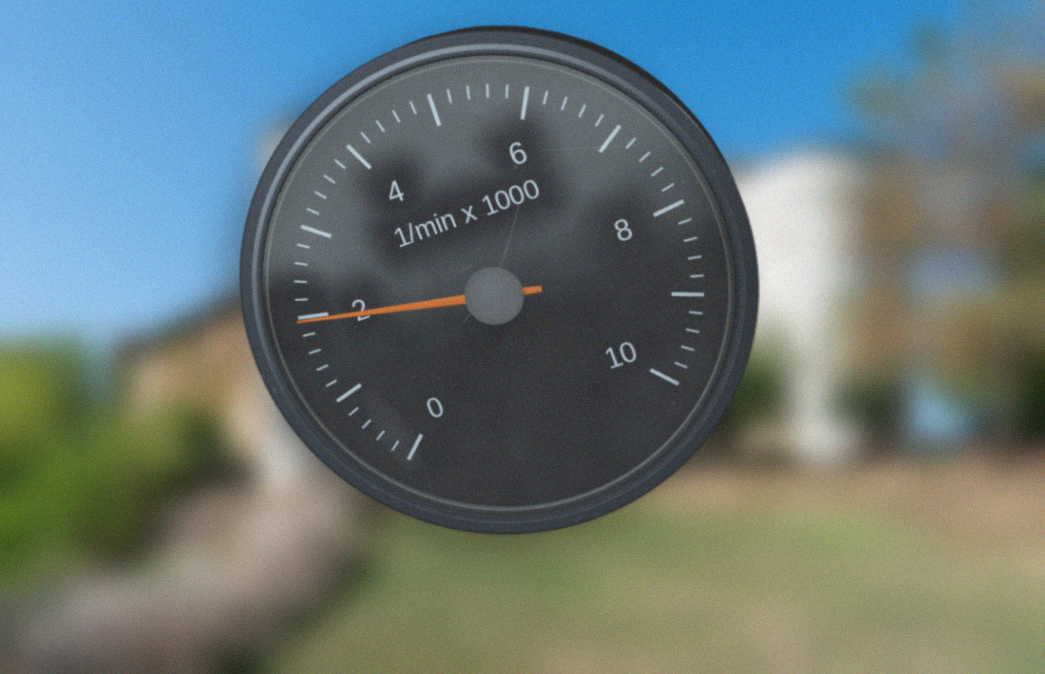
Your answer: **2000** rpm
